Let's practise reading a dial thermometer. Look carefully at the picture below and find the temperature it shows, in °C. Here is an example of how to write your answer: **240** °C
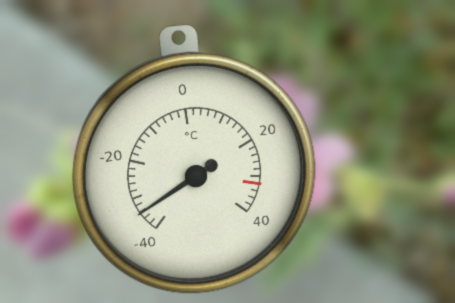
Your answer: **-34** °C
